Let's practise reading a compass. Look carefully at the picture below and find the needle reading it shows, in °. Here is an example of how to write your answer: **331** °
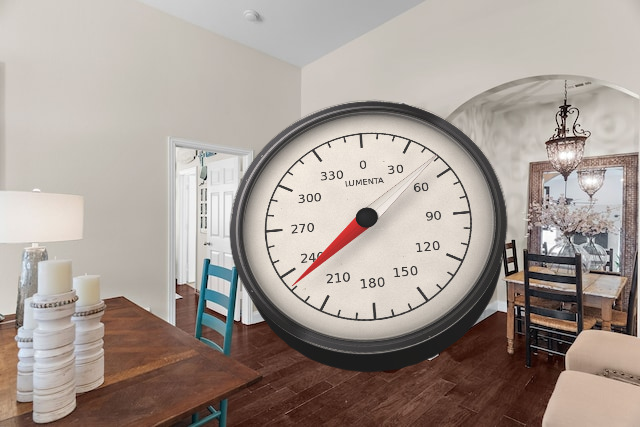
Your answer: **230** °
